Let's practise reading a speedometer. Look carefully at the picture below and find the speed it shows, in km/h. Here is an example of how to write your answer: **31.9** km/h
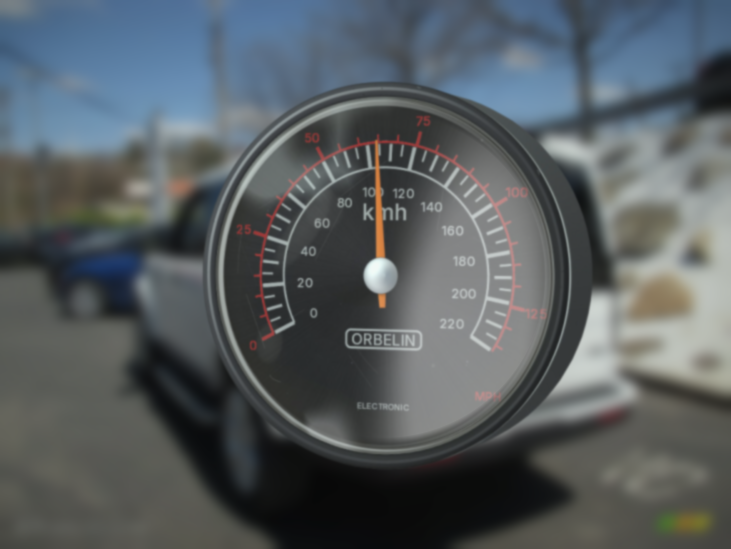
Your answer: **105** km/h
